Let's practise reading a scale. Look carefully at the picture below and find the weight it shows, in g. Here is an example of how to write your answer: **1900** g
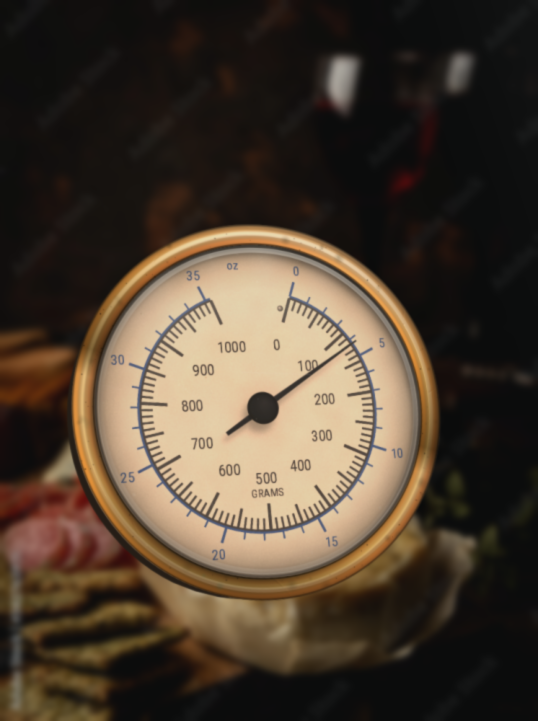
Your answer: **120** g
